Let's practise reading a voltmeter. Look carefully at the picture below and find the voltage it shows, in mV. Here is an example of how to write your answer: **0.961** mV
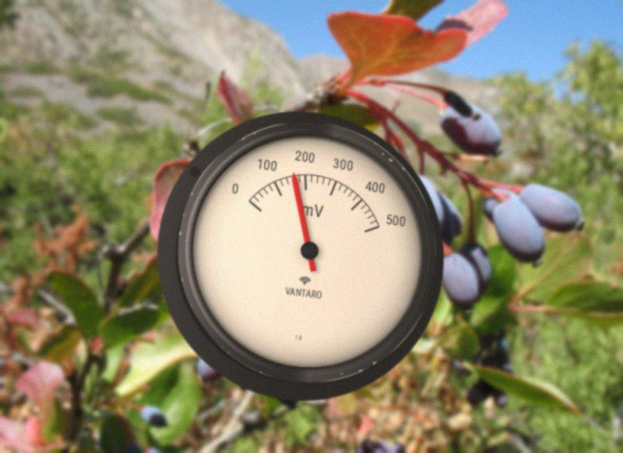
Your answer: **160** mV
